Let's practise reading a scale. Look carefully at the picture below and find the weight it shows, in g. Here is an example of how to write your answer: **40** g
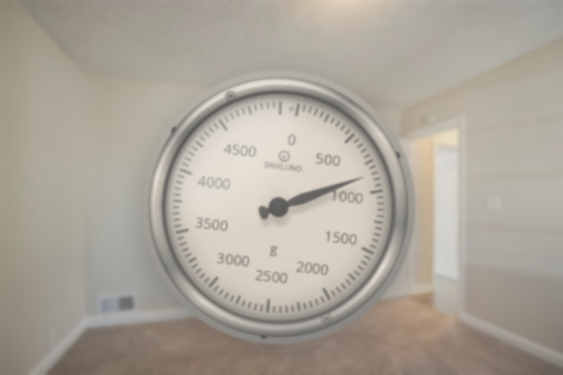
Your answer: **850** g
